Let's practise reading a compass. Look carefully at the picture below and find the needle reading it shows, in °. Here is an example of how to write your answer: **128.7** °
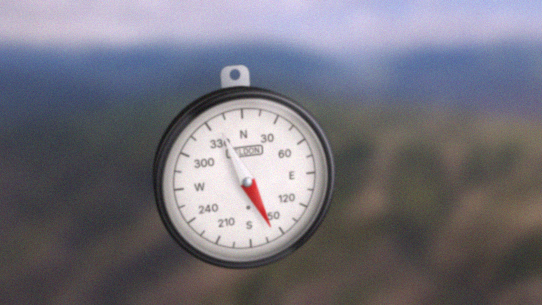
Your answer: **157.5** °
